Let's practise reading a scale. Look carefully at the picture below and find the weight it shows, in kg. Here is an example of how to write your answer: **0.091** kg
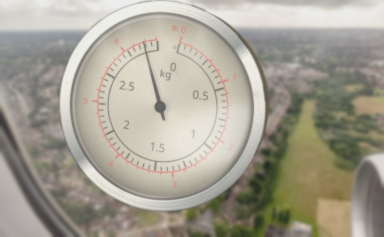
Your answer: **2.9** kg
